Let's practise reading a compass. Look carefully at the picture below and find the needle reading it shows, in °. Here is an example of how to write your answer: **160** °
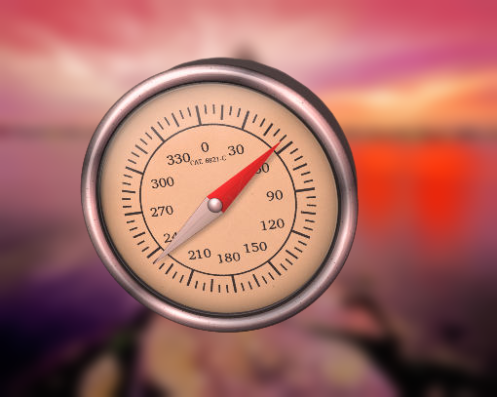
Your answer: **55** °
